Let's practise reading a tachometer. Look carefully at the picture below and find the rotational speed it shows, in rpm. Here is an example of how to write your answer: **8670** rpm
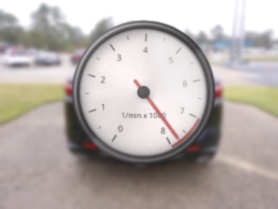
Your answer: **7750** rpm
